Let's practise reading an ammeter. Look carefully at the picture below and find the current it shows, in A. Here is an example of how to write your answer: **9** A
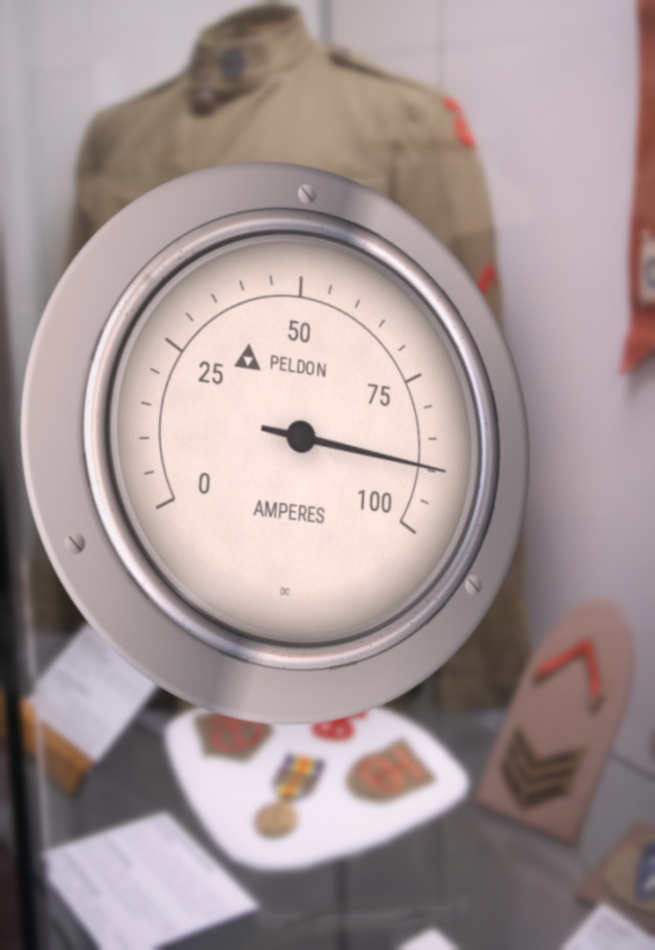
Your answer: **90** A
